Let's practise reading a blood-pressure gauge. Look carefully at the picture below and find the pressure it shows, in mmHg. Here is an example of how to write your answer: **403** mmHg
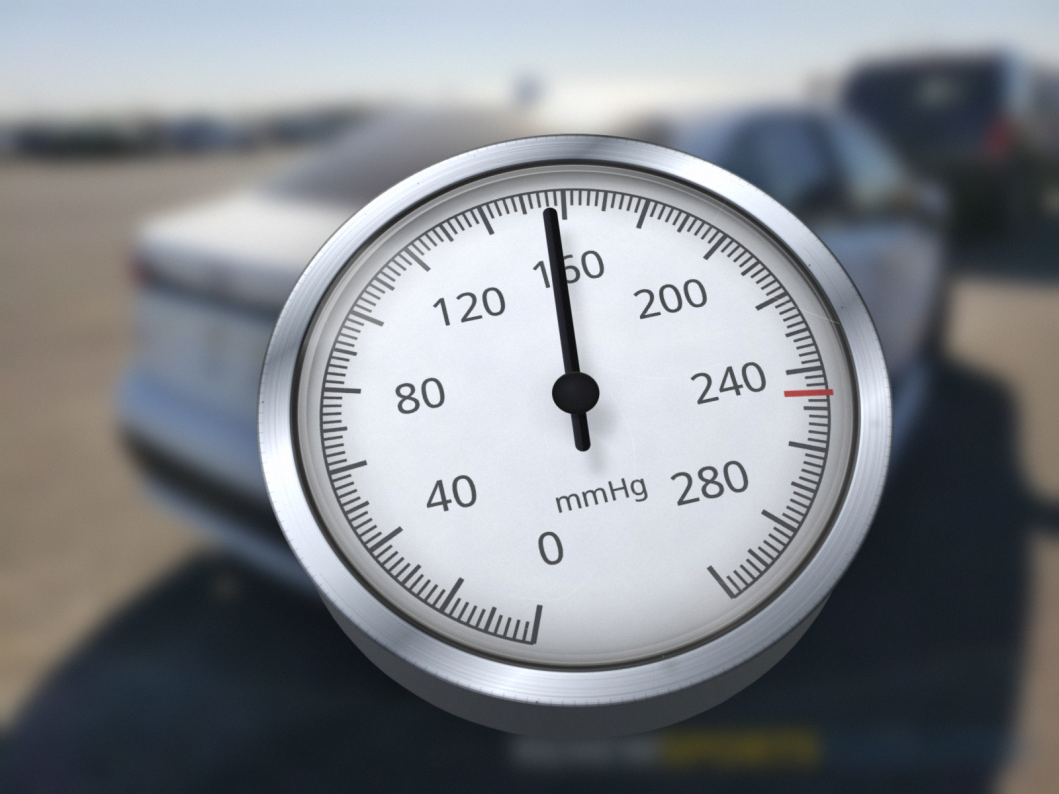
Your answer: **156** mmHg
